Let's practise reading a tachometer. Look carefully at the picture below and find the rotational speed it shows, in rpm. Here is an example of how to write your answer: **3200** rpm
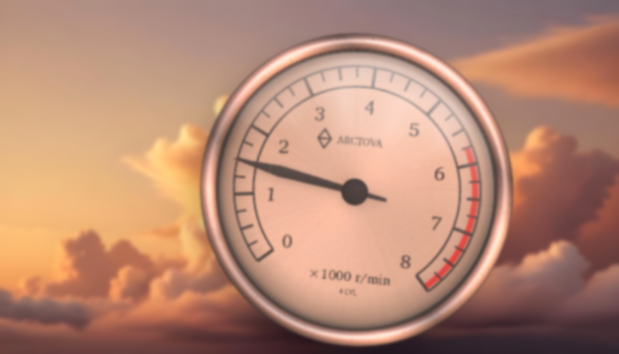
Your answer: **1500** rpm
